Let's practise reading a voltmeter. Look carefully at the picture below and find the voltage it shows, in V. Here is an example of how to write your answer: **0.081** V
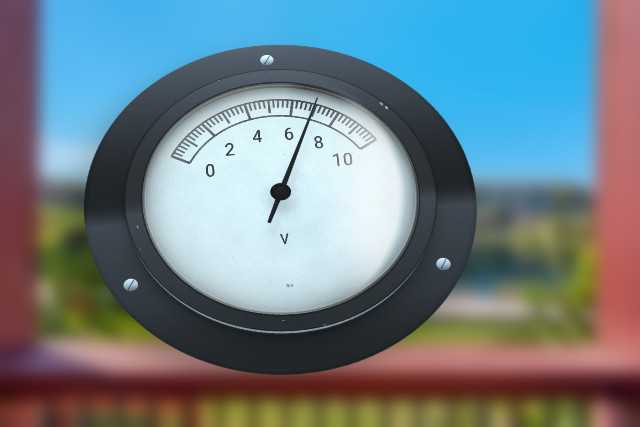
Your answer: **7** V
